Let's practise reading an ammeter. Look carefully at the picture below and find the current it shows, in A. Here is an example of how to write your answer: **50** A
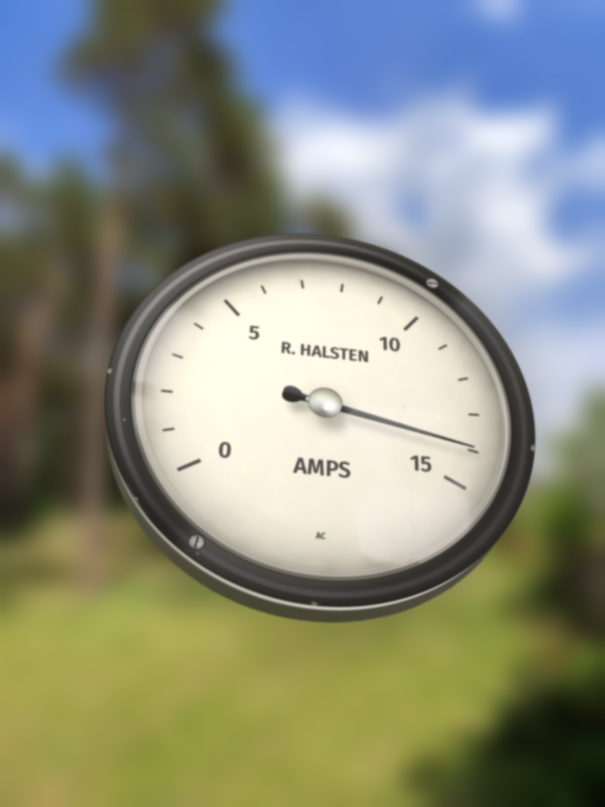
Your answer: **14** A
